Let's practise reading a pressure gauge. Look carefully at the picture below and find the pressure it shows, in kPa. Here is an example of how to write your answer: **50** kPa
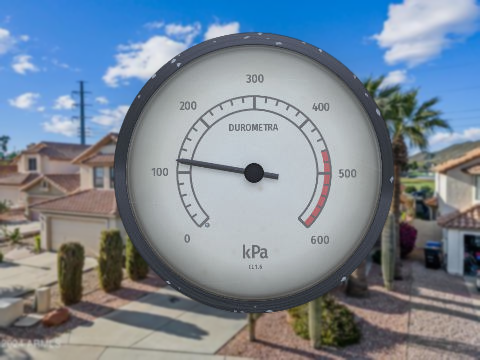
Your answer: **120** kPa
